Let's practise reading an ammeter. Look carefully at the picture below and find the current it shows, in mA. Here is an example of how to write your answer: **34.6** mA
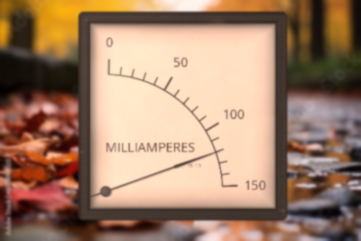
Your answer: **120** mA
